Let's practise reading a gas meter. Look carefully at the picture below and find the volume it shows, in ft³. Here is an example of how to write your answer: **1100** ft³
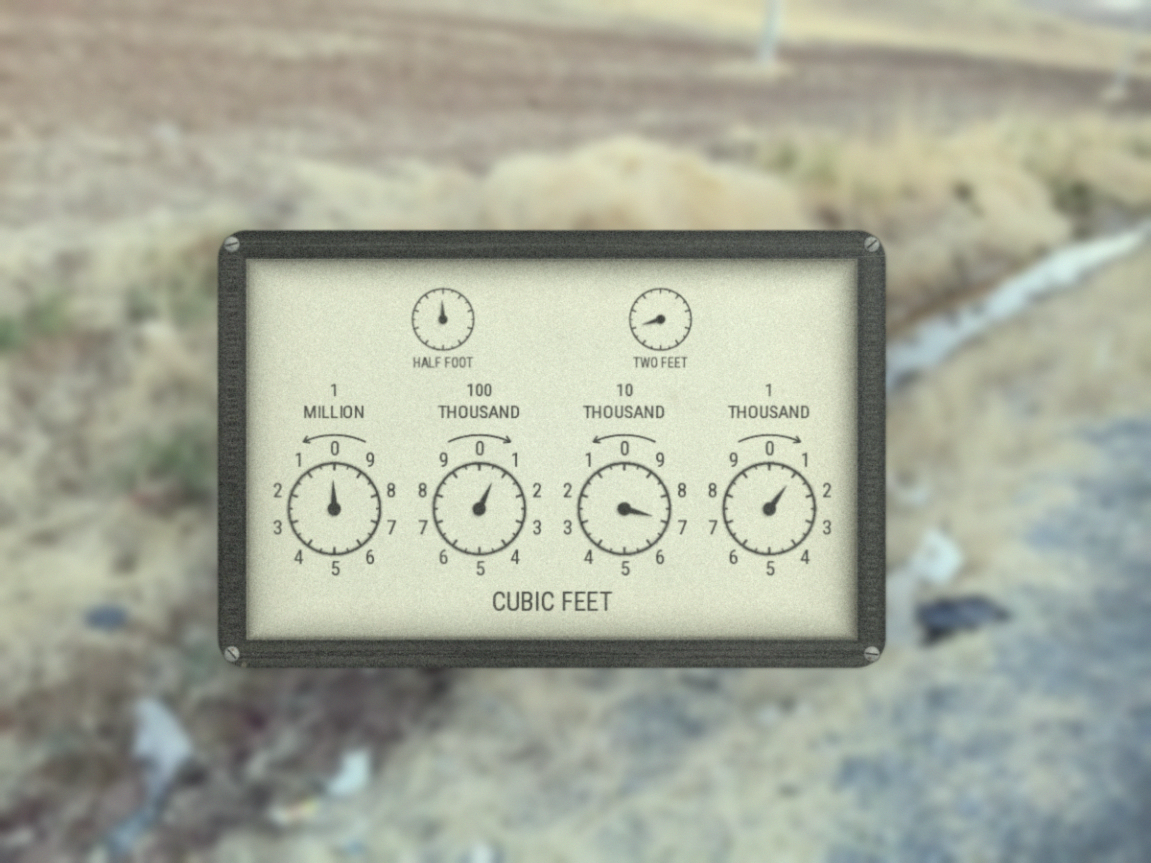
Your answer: **7100** ft³
